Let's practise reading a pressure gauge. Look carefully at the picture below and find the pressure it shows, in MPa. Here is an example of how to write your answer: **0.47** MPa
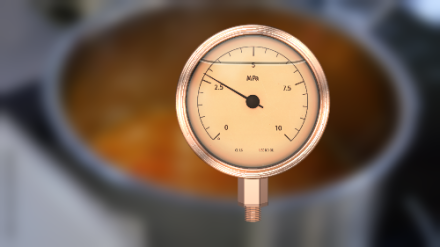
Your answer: **2.75** MPa
